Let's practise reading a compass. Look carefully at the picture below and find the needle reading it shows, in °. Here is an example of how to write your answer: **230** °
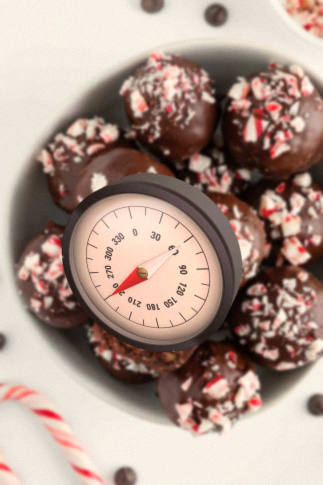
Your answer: **240** °
